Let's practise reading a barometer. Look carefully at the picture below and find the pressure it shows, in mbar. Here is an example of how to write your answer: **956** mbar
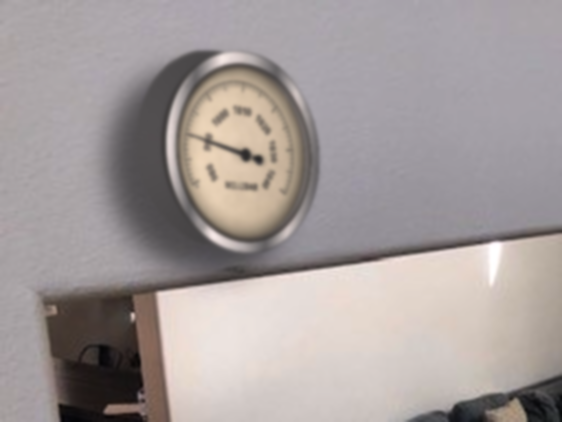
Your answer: **990** mbar
